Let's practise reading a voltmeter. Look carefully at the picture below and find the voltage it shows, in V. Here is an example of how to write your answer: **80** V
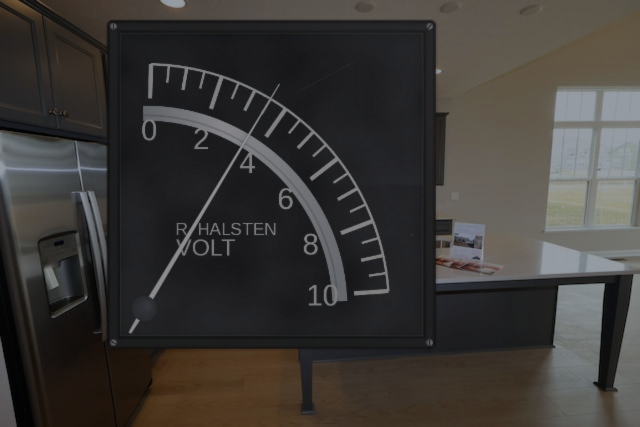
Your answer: **3.5** V
